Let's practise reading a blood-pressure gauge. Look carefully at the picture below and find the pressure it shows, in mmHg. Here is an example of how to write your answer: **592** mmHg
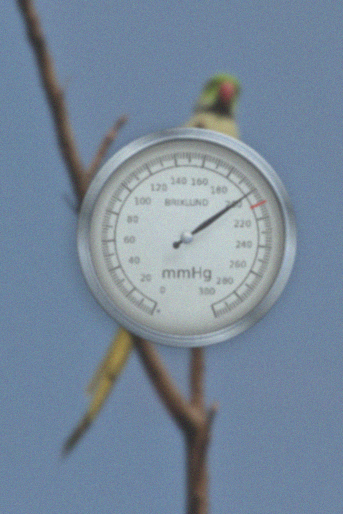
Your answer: **200** mmHg
